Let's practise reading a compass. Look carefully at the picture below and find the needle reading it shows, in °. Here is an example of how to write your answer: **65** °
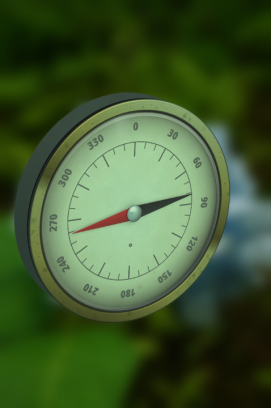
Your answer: **260** °
